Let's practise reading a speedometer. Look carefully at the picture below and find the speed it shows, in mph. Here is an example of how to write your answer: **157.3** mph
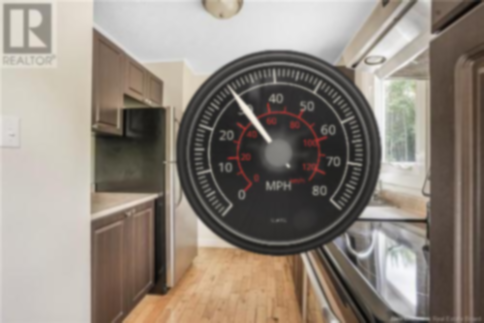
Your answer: **30** mph
